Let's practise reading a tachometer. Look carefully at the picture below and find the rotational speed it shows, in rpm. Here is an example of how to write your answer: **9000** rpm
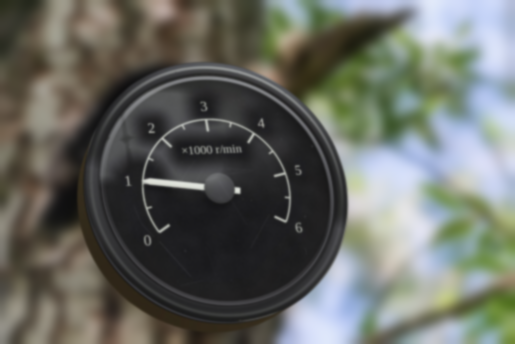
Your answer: **1000** rpm
